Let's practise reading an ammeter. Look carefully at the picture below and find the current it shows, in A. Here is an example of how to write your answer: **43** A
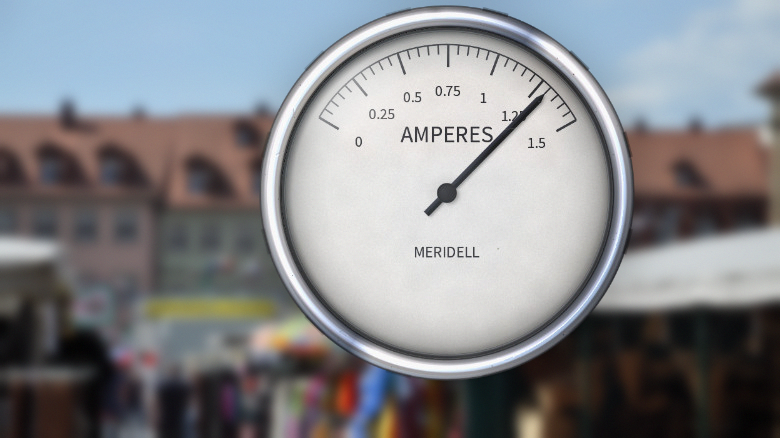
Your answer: **1.3** A
